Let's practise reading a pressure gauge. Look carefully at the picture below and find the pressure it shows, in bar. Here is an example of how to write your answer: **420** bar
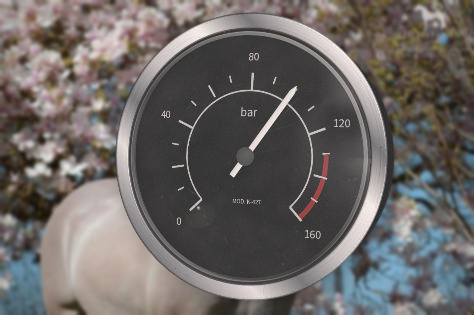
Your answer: **100** bar
